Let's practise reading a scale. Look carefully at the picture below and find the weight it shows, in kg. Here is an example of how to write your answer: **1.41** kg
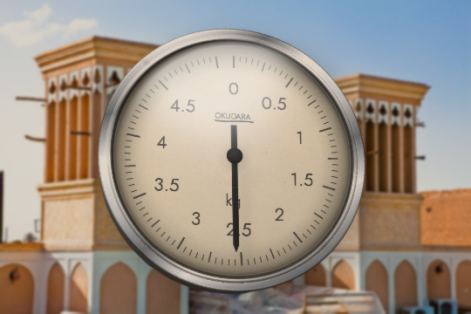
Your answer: **2.55** kg
